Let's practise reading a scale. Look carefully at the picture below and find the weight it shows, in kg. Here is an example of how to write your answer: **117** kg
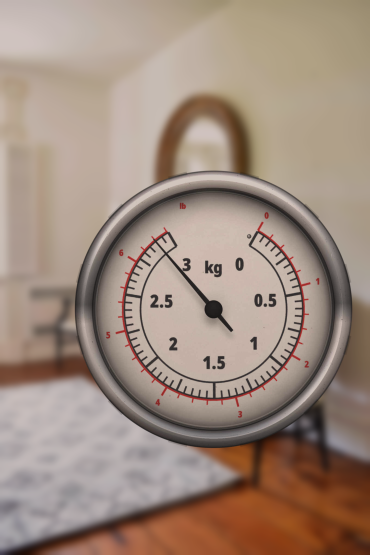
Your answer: **2.9** kg
